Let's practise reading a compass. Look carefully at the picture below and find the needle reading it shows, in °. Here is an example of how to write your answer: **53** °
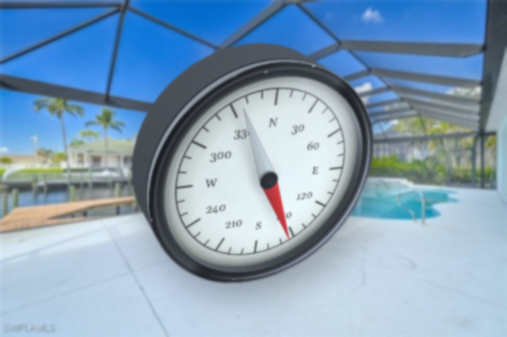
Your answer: **155** °
